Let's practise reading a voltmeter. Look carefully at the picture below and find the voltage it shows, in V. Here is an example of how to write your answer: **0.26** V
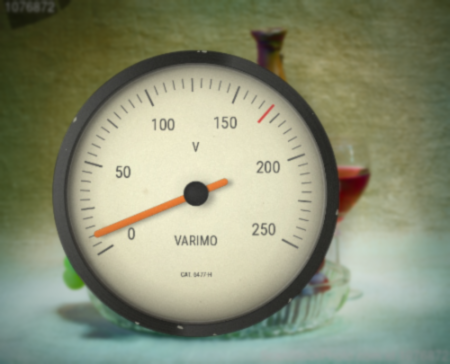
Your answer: **10** V
